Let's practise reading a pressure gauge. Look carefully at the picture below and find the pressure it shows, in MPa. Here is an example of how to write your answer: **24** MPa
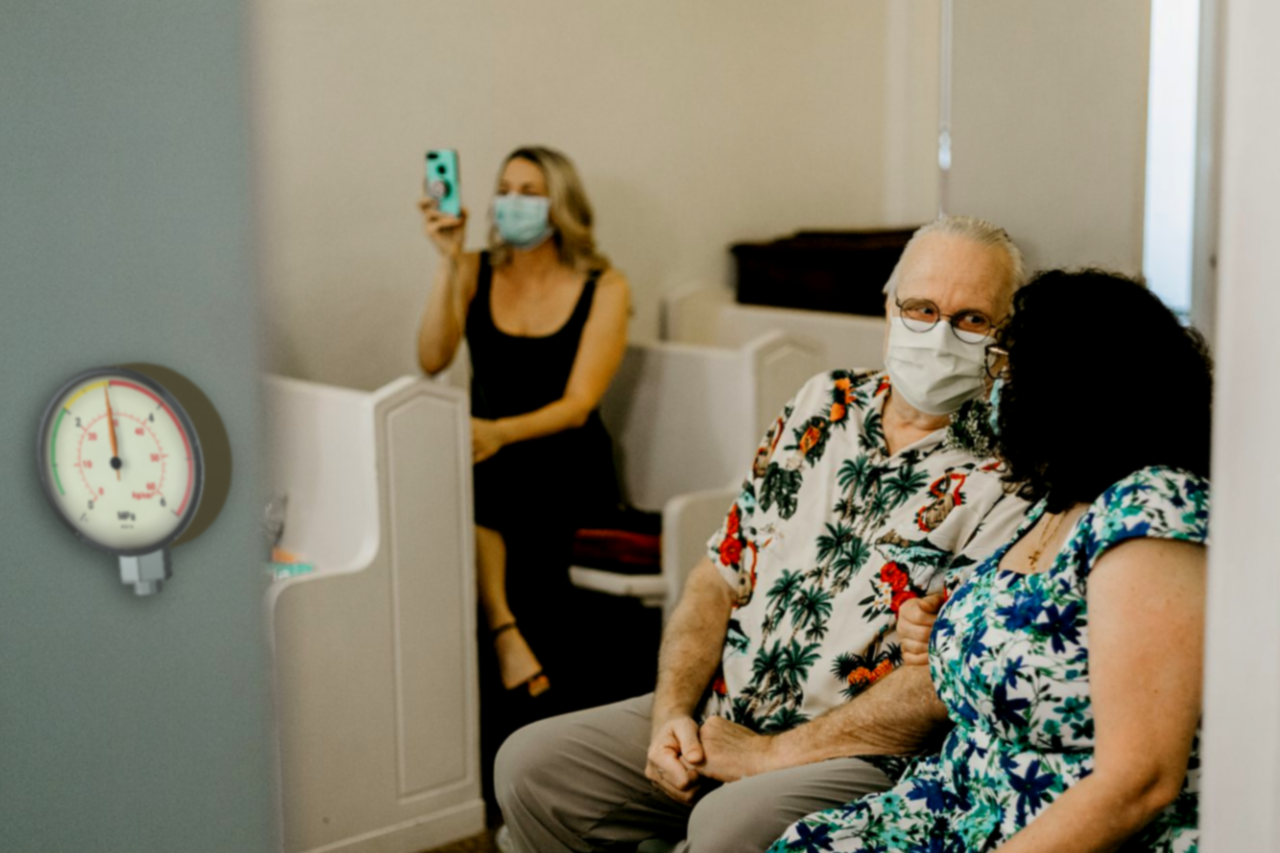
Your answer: **3** MPa
